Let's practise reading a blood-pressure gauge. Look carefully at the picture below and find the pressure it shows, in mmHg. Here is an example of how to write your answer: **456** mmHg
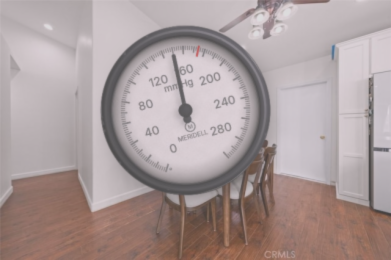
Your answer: **150** mmHg
